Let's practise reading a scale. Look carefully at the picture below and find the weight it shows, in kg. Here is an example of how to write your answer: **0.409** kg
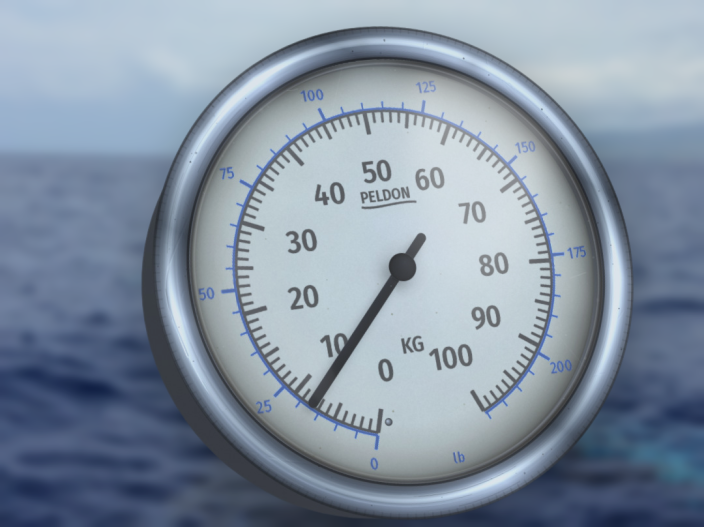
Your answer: **8** kg
